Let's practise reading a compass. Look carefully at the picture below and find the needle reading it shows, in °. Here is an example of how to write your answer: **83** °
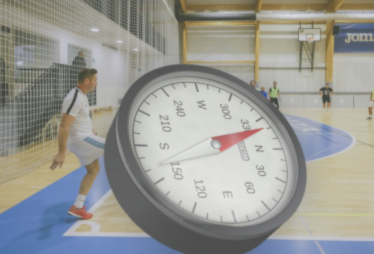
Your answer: **340** °
